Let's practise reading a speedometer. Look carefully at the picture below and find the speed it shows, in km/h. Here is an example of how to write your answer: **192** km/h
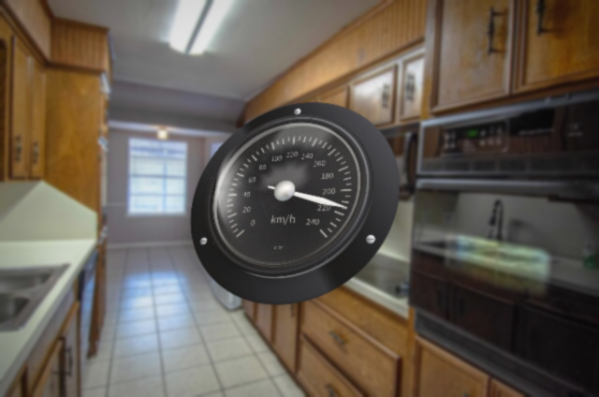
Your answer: **215** km/h
